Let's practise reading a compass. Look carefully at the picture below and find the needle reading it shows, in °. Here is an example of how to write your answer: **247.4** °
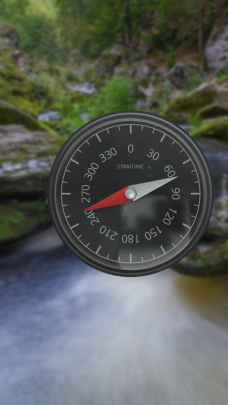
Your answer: **250** °
